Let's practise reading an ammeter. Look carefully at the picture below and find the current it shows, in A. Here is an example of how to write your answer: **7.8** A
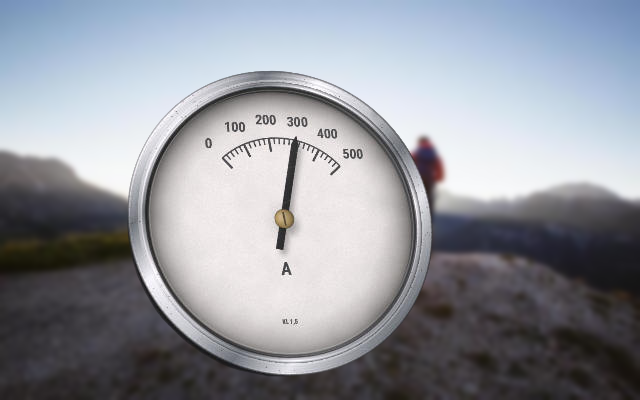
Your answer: **300** A
